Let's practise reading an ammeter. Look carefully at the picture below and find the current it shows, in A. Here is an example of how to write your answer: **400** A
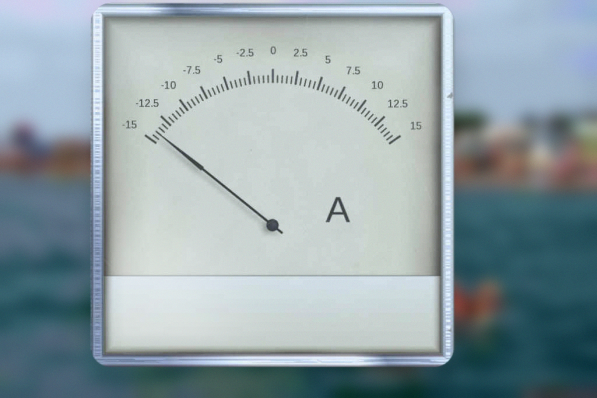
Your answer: **-14** A
